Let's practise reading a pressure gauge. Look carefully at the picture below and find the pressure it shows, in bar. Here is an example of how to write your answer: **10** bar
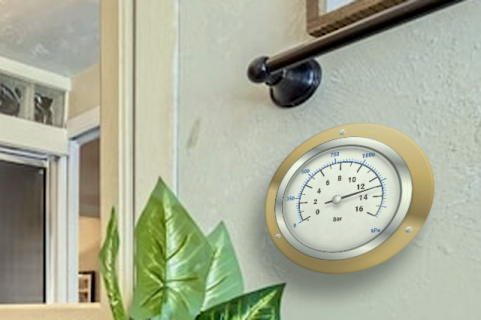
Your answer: **13** bar
